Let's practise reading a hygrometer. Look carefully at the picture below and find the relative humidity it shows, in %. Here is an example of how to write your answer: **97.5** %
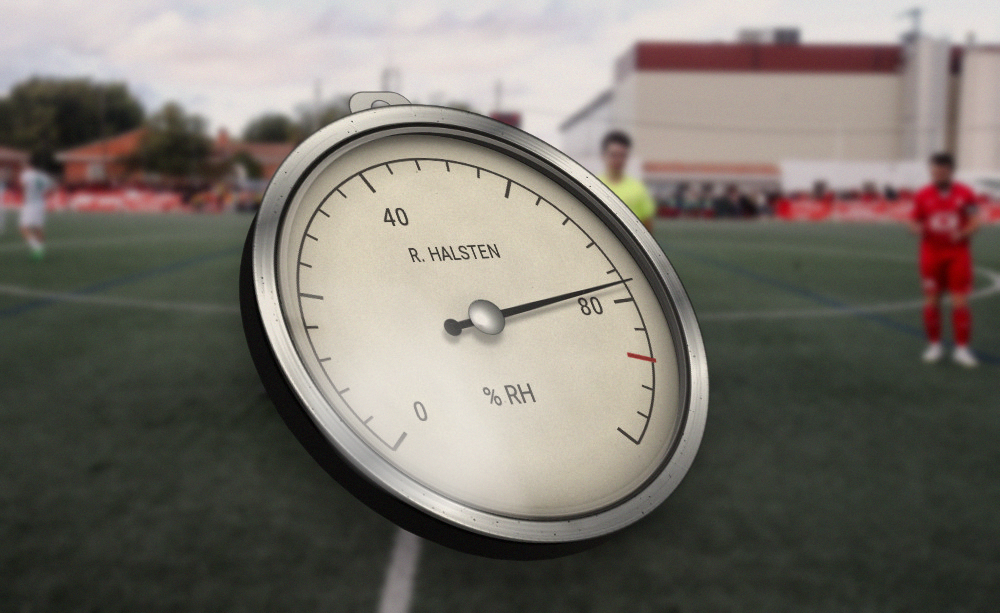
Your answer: **78** %
